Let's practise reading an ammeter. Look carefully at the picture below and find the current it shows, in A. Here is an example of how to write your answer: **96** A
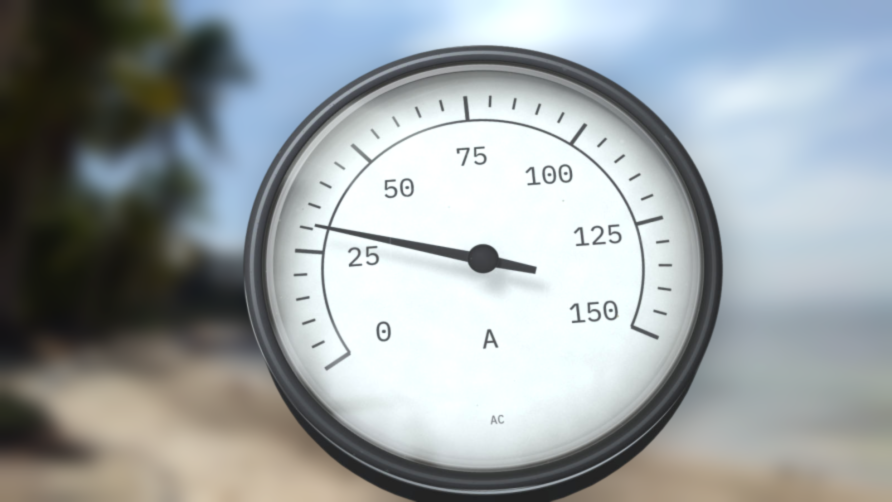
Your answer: **30** A
